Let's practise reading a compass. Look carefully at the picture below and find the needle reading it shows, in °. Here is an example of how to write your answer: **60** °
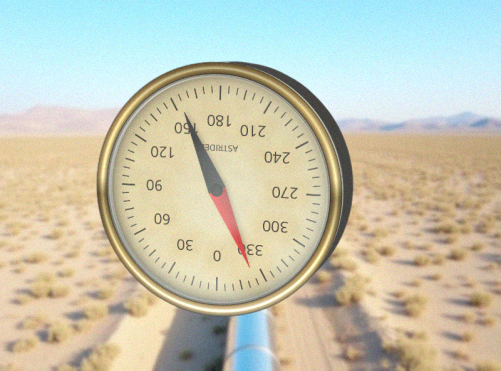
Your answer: **335** °
